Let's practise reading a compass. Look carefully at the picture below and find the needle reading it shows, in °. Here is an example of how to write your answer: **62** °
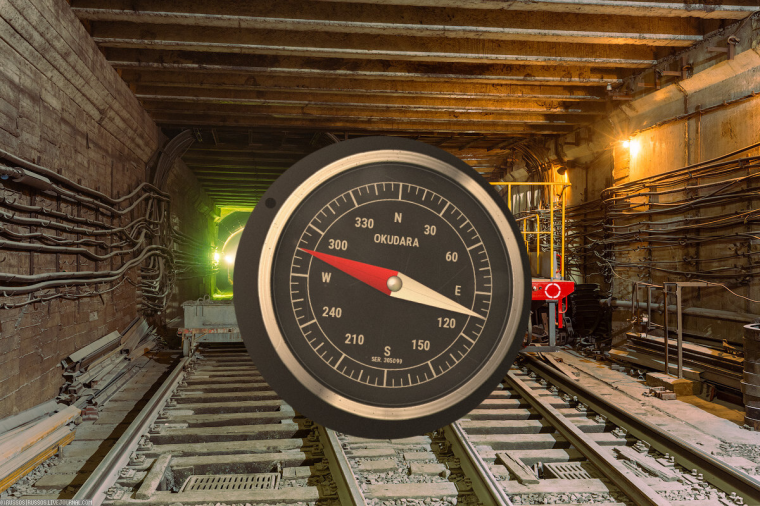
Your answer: **285** °
